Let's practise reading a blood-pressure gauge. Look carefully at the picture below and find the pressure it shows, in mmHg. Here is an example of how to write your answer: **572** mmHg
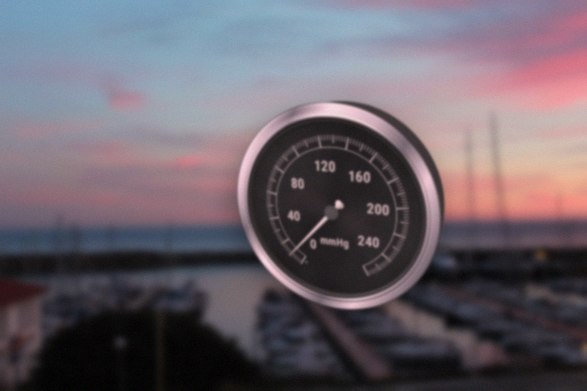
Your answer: **10** mmHg
